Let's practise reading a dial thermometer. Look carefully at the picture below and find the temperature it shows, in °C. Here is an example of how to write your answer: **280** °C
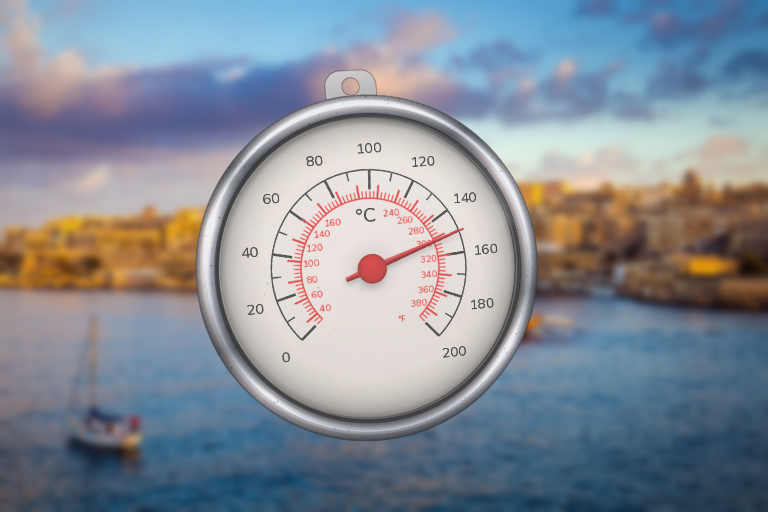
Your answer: **150** °C
